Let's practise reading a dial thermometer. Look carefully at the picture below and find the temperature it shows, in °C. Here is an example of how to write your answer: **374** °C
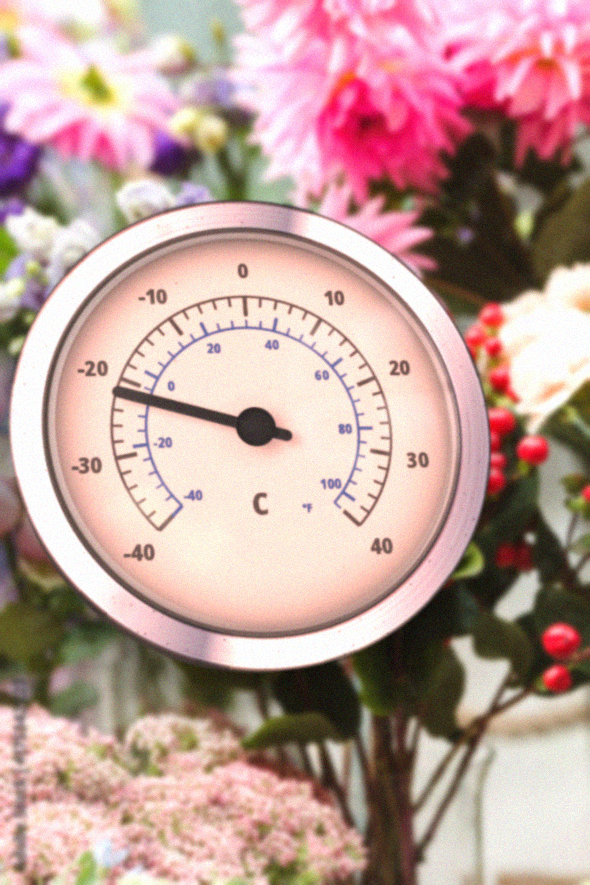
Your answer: **-22** °C
